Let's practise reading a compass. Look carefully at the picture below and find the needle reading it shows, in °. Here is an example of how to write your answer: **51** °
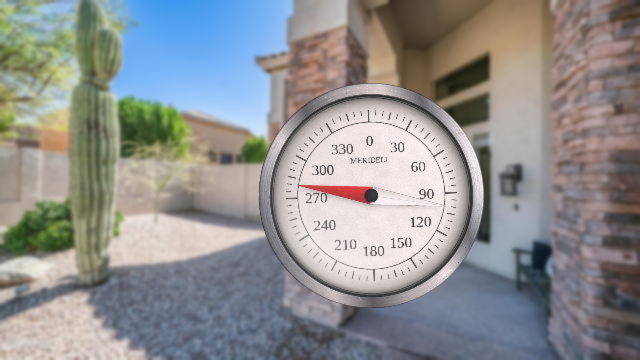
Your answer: **280** °
